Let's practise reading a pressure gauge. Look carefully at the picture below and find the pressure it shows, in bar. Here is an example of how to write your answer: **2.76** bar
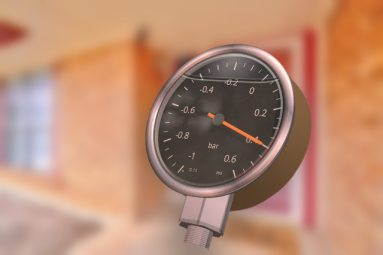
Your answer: **0.4** bar
